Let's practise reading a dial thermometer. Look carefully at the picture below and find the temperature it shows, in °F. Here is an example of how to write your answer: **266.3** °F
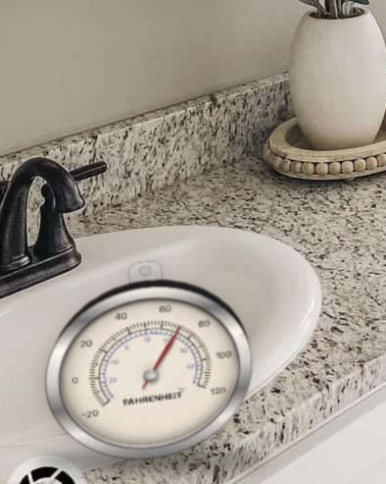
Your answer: **70** °F
